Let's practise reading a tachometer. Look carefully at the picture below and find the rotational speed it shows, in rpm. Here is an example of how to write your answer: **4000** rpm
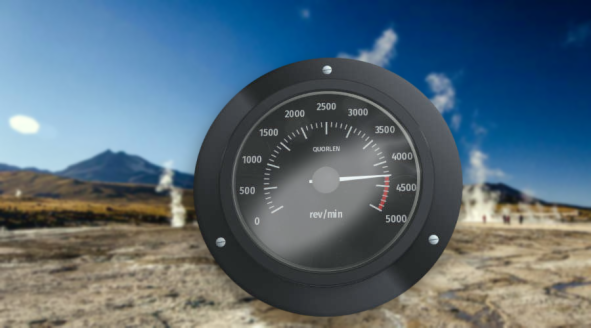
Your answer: **4300** rpm
